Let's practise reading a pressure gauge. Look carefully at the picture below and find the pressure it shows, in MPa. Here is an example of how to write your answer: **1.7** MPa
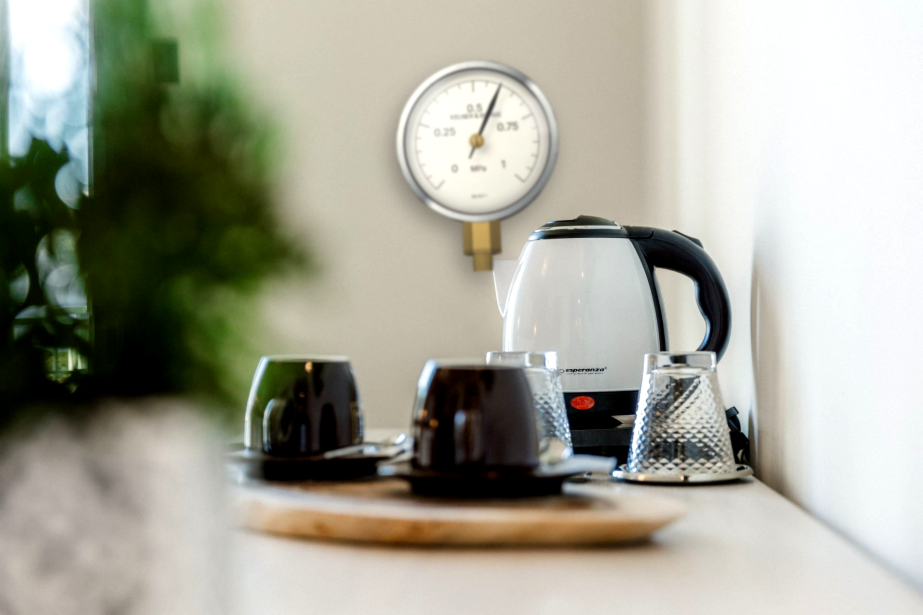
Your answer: **0.6** MPa
